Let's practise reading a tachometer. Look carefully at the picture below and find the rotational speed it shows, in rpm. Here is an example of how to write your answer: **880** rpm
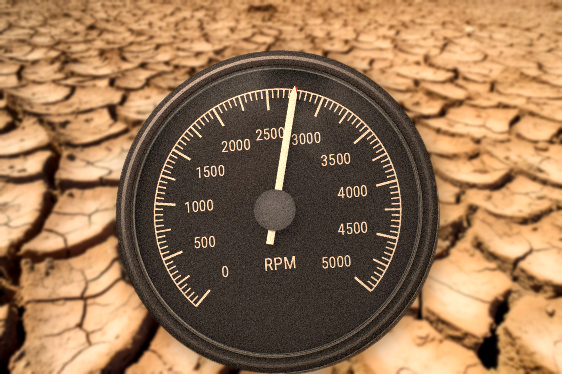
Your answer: **2750** rpm
